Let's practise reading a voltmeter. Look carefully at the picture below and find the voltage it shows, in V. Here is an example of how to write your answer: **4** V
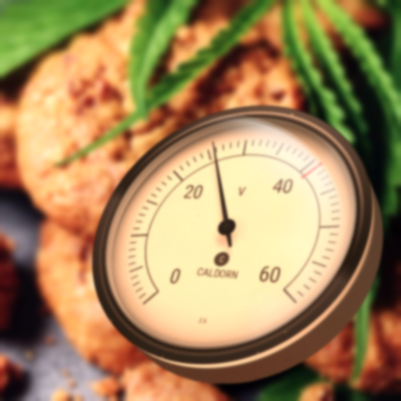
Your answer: **26** V
